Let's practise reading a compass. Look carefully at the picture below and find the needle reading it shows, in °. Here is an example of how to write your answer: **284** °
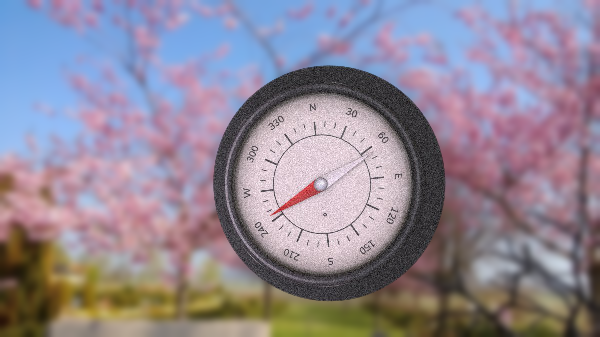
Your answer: **245** °
